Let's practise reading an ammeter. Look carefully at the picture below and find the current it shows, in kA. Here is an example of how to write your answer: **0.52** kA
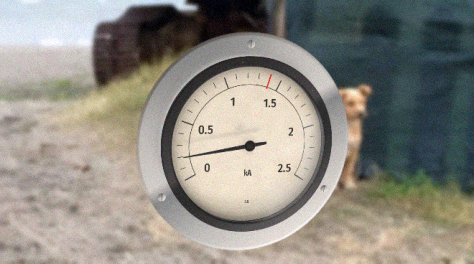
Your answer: **0.2** kA
